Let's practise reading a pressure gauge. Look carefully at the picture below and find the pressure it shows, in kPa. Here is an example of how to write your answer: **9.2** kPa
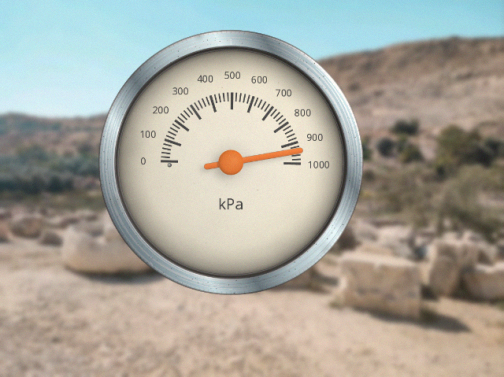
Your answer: **940** kPa
